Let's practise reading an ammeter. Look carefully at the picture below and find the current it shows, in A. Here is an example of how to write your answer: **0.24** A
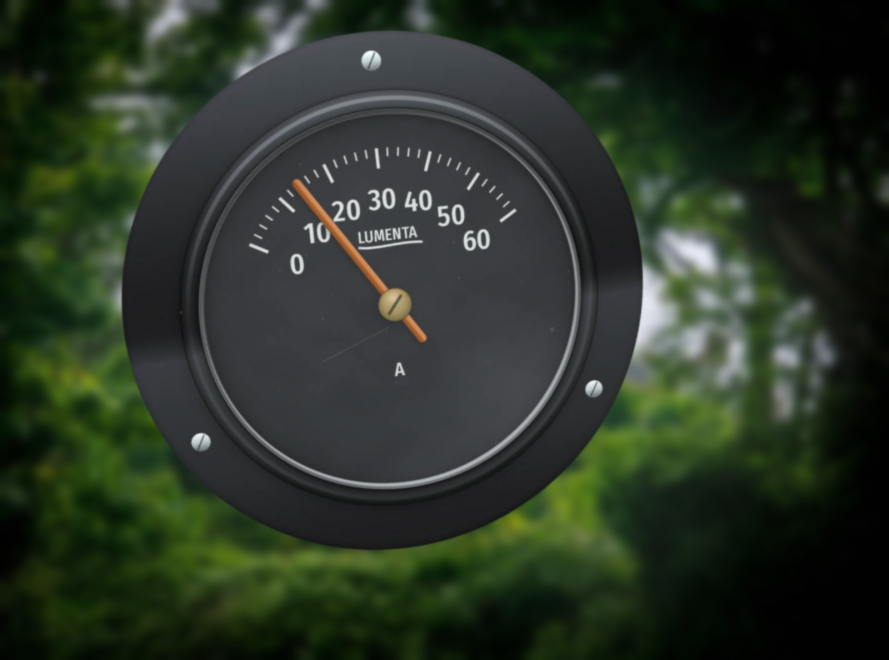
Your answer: **14** A
